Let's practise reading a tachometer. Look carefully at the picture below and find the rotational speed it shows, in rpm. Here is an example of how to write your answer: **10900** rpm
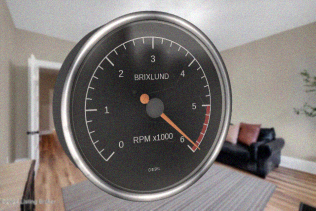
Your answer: **5900** rpm
